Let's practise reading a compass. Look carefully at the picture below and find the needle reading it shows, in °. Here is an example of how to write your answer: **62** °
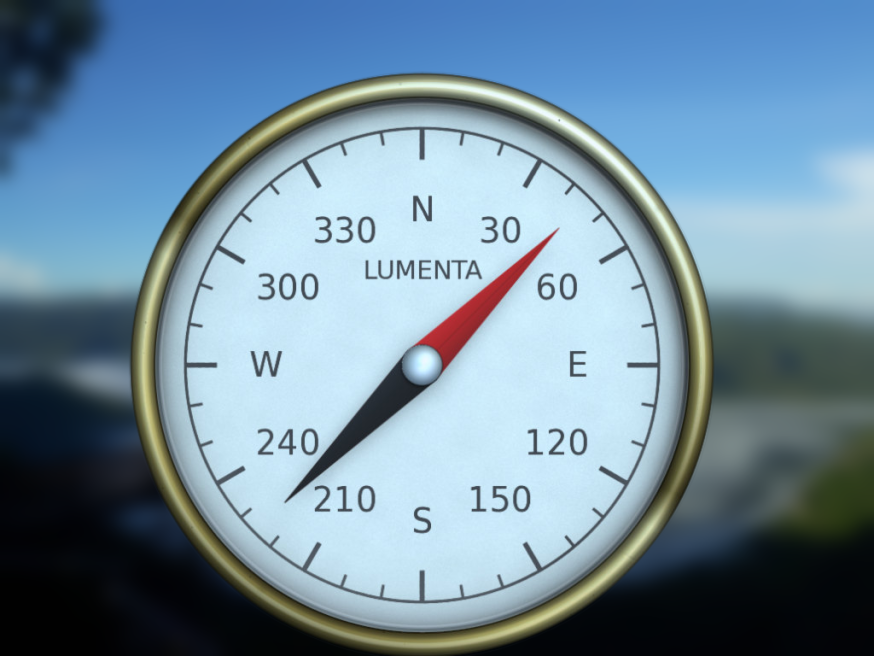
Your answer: **45** °
